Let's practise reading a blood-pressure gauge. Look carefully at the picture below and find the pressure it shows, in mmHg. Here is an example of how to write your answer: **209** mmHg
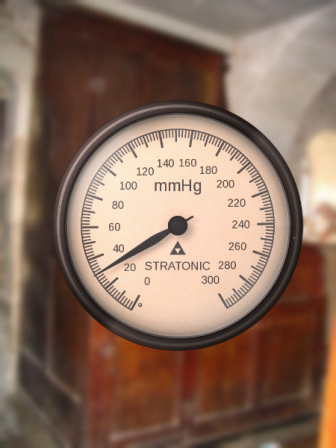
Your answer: **30** mmHg
